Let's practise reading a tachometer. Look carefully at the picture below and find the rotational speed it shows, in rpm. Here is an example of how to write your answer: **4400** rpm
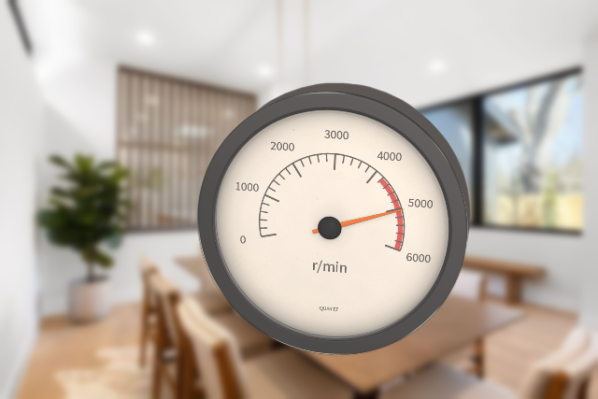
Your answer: **5000** rpm
